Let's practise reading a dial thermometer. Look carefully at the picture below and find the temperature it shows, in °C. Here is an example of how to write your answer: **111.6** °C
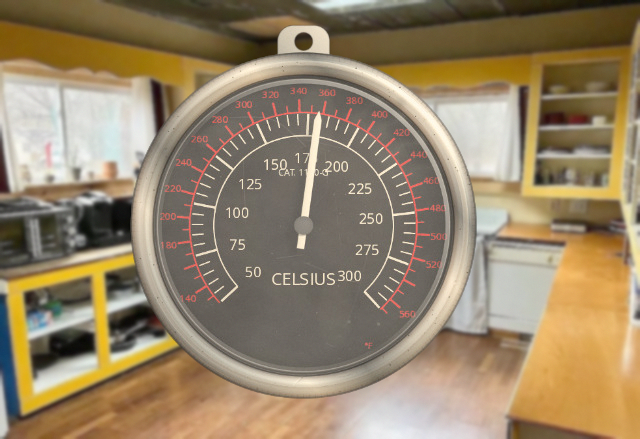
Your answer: **180** °C
